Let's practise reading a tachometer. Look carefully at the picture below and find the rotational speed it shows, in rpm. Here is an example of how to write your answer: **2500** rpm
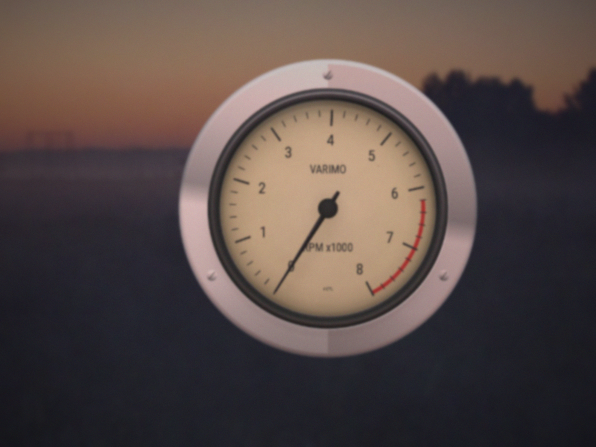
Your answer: **0** rpm
